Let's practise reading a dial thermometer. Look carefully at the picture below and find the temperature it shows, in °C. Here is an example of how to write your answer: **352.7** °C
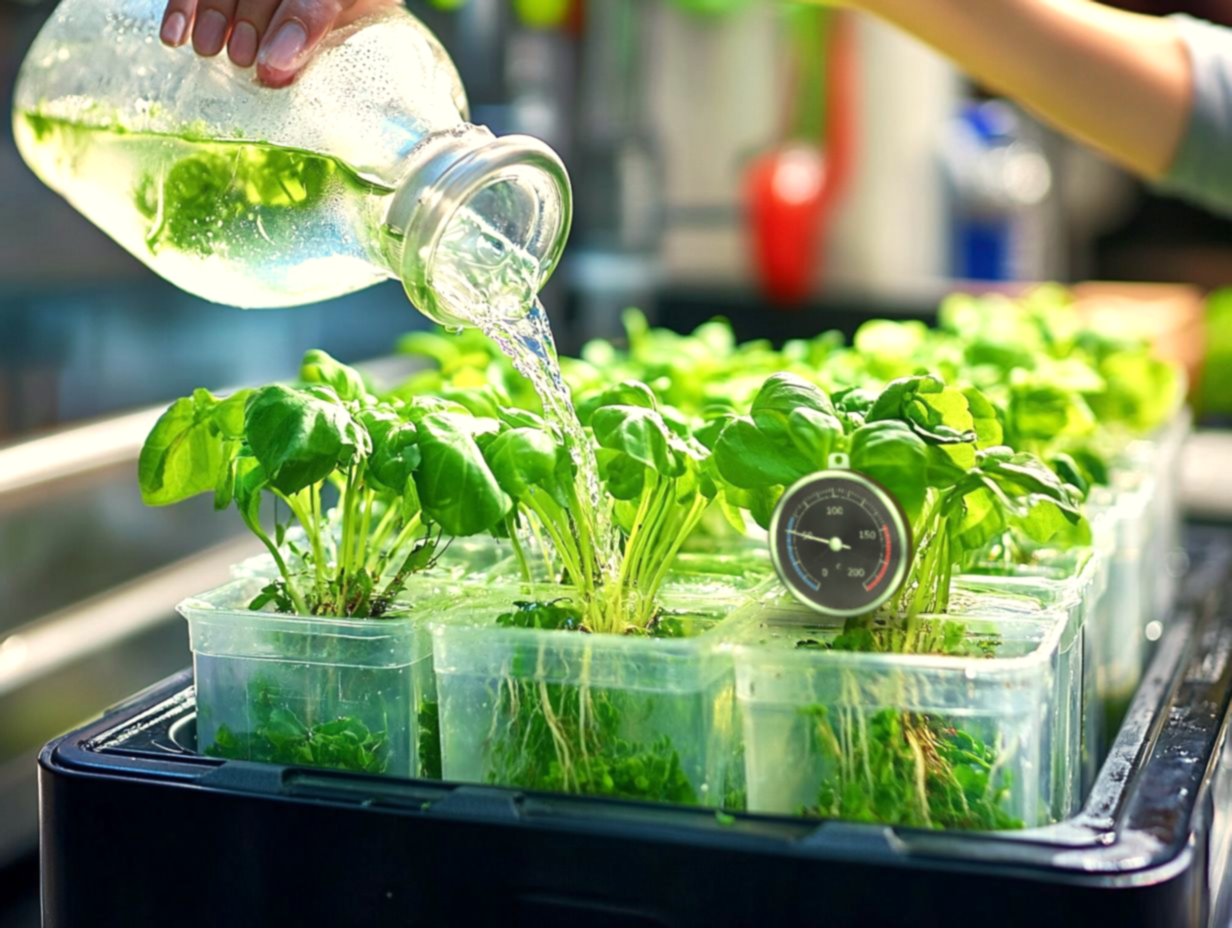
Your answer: **50** °C
